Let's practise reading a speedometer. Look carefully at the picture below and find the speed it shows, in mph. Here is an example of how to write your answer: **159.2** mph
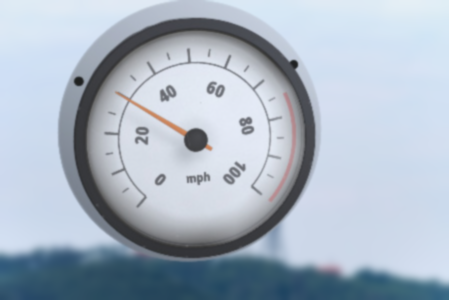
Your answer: **30** mph
